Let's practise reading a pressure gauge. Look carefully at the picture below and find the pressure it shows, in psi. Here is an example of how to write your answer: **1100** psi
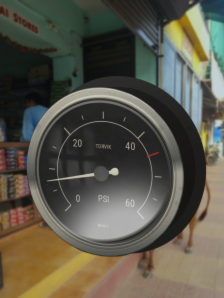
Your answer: **7.5** psi
